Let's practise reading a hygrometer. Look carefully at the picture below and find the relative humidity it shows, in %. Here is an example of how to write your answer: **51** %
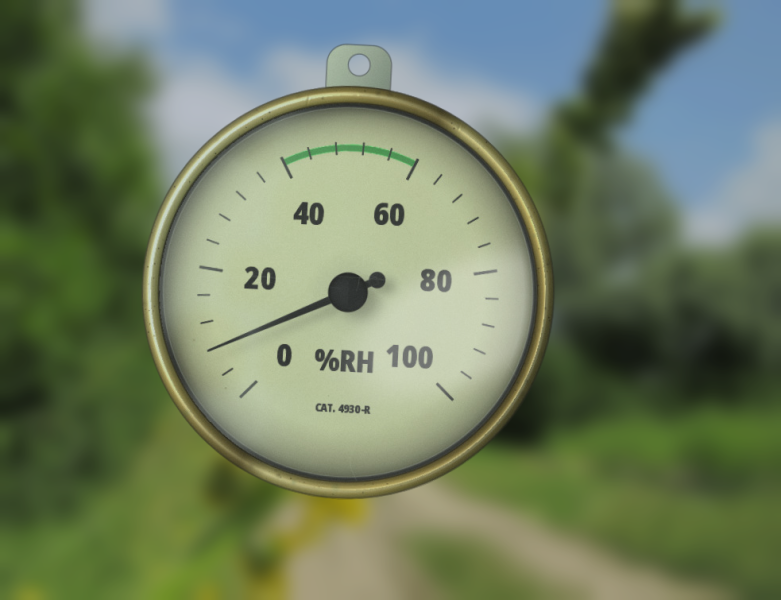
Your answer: **8** %
